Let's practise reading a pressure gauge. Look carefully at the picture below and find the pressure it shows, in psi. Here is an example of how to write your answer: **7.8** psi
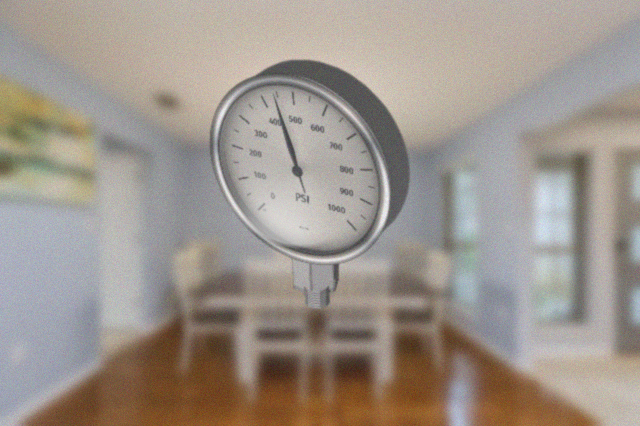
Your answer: **450** psi
